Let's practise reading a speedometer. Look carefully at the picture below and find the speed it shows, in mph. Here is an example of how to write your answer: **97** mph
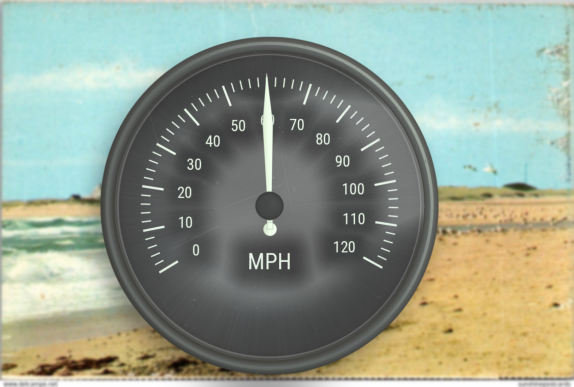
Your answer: **60** mph
